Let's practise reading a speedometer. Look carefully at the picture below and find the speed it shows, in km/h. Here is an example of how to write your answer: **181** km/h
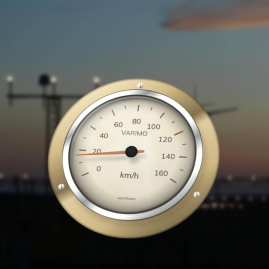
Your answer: **15** km/h
